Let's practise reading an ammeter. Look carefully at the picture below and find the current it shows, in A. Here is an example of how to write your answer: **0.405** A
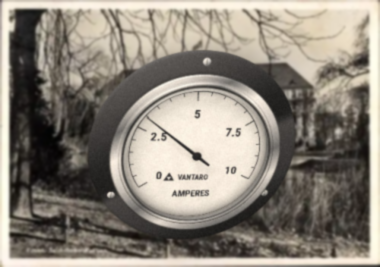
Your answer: **3** A
